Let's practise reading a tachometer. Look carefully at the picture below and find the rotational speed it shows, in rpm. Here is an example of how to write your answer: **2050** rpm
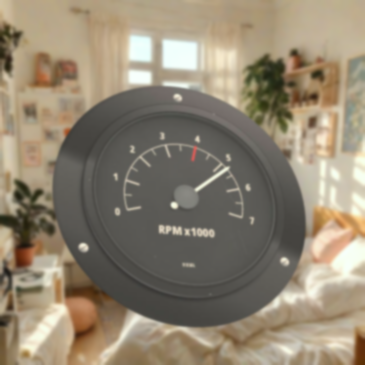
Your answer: **5250** rpm
